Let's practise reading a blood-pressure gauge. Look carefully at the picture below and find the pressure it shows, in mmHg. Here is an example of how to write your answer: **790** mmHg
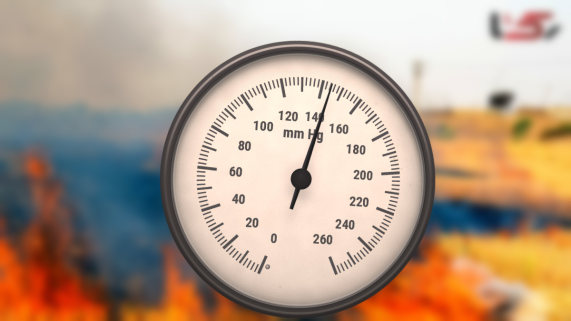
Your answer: **144** mmHg
